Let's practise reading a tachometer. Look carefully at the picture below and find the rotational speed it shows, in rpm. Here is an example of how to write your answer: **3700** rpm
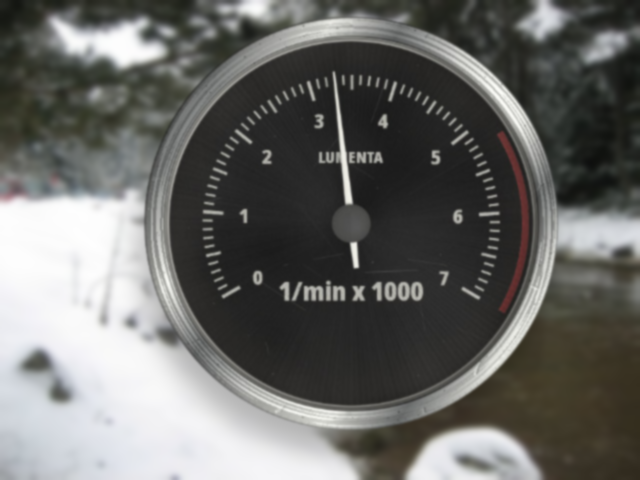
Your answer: **3300** rpm
